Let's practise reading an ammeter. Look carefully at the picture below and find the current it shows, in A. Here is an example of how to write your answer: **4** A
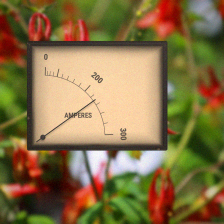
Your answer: **230** A
